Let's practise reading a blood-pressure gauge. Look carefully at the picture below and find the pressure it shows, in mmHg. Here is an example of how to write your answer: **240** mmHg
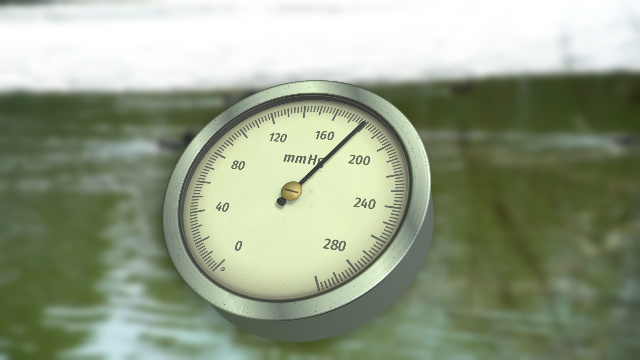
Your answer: **180** mmHg
